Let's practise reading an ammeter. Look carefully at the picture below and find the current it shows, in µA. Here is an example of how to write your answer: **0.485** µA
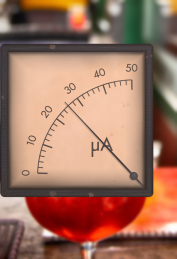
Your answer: **26** µA
